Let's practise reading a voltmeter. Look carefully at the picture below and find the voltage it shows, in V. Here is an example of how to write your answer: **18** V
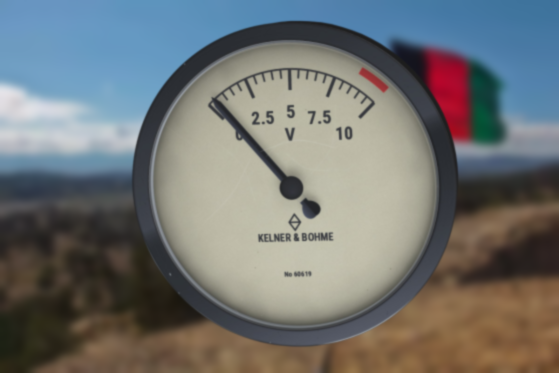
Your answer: **0.5** V
